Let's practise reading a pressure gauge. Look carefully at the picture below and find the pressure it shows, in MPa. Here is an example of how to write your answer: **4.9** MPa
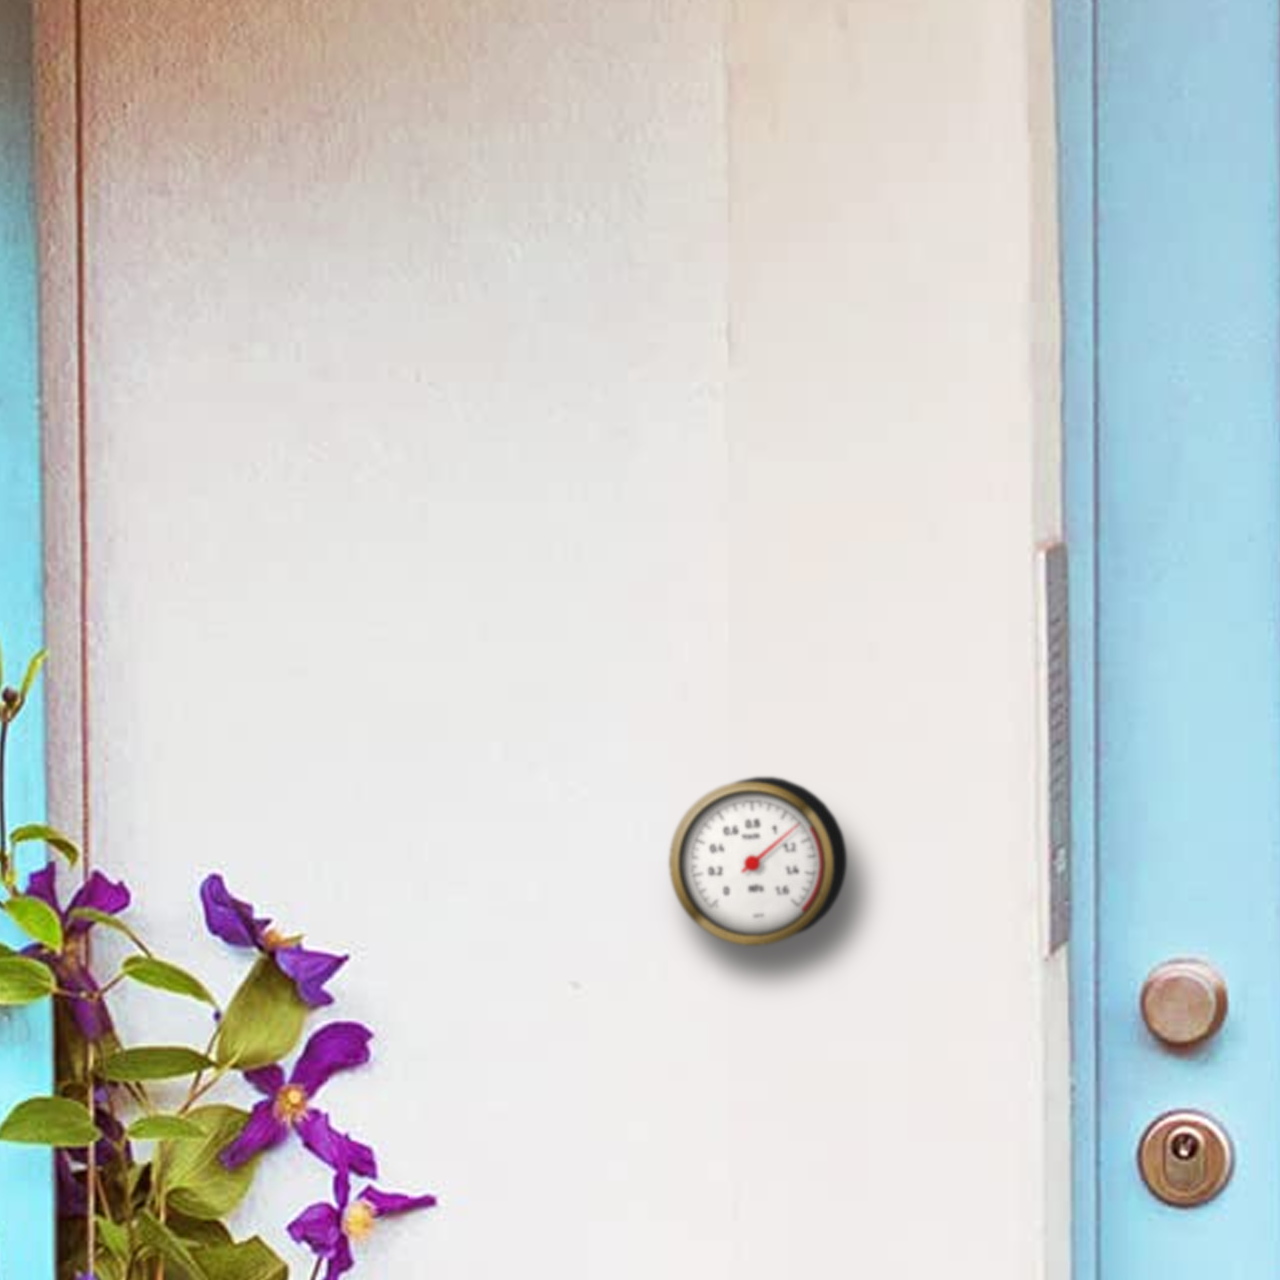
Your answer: **1.1** MPa
